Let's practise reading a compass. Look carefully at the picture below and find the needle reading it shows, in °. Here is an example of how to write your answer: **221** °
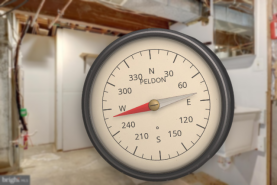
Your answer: **260** °
